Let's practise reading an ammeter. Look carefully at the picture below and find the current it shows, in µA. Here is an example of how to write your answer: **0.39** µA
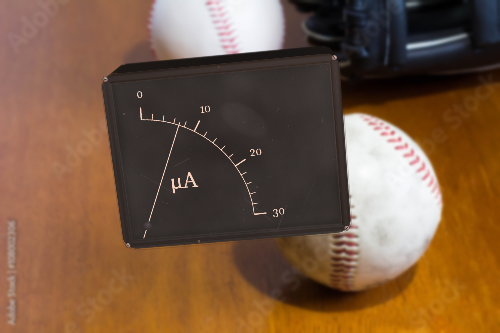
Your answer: **7** µA
